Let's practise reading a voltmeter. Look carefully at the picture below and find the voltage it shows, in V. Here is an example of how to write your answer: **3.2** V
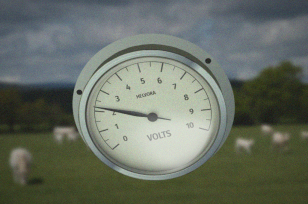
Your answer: **2.25** V
